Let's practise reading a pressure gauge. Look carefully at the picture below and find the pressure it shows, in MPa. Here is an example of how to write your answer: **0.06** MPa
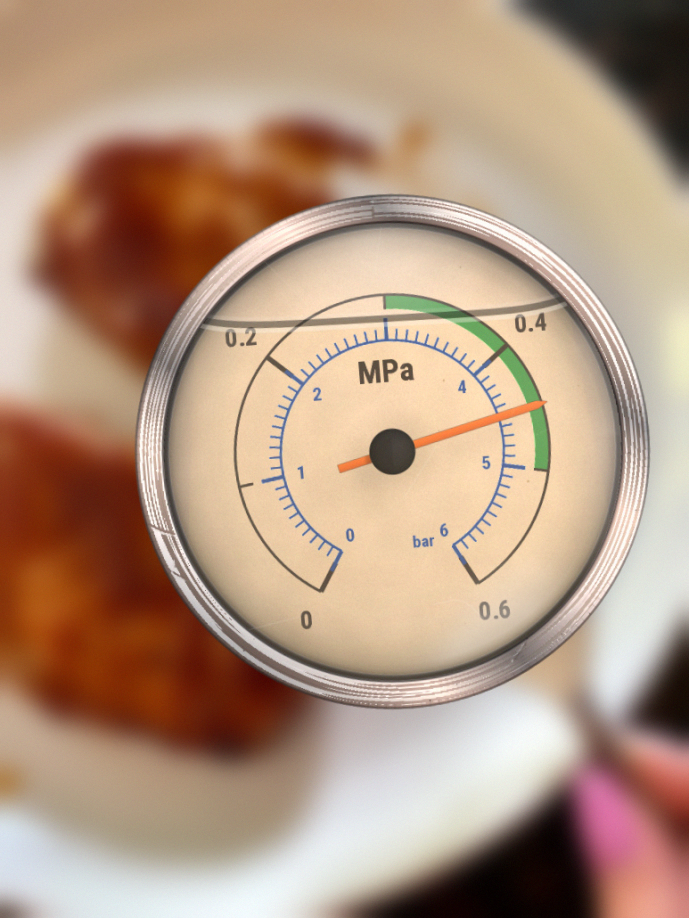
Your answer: **0.45** MPa
